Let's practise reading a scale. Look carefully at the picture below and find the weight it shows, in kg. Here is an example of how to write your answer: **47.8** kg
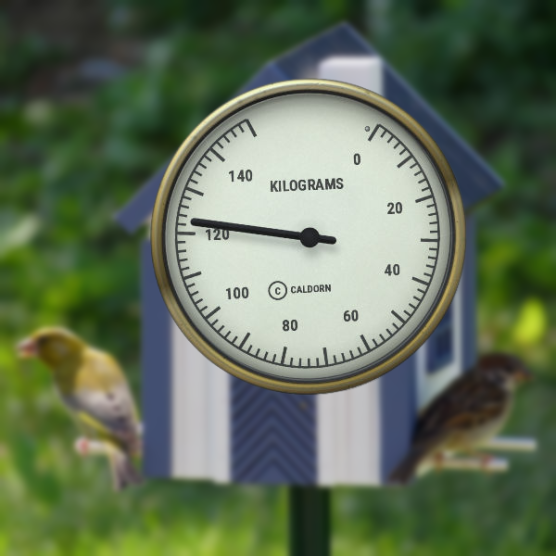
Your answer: **123** kg
